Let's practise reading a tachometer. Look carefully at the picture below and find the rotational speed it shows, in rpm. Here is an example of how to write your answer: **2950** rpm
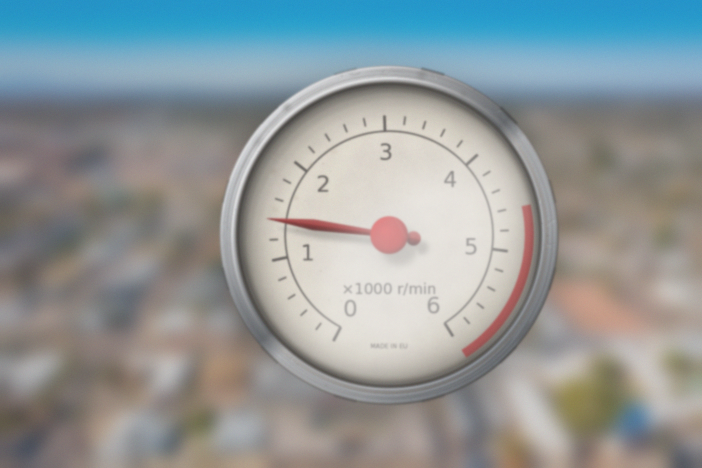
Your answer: **1400** rpm
